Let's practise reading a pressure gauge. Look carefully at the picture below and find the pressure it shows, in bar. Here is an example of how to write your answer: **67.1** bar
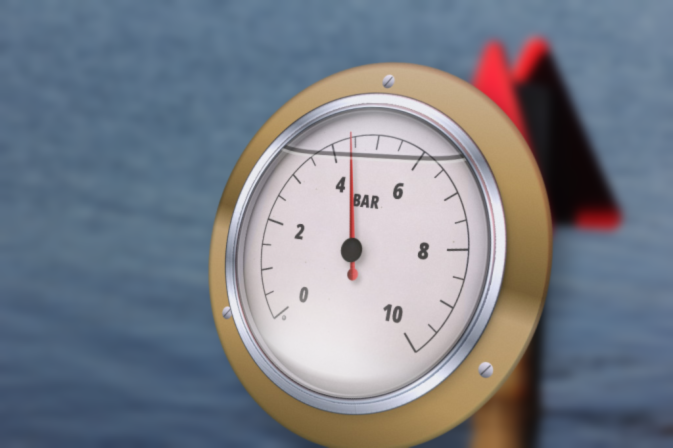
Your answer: **4.5** bar
